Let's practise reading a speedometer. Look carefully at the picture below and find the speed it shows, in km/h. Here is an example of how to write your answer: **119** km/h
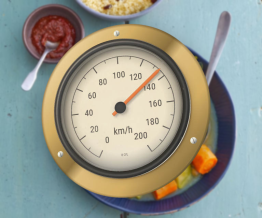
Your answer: **135** km/h
